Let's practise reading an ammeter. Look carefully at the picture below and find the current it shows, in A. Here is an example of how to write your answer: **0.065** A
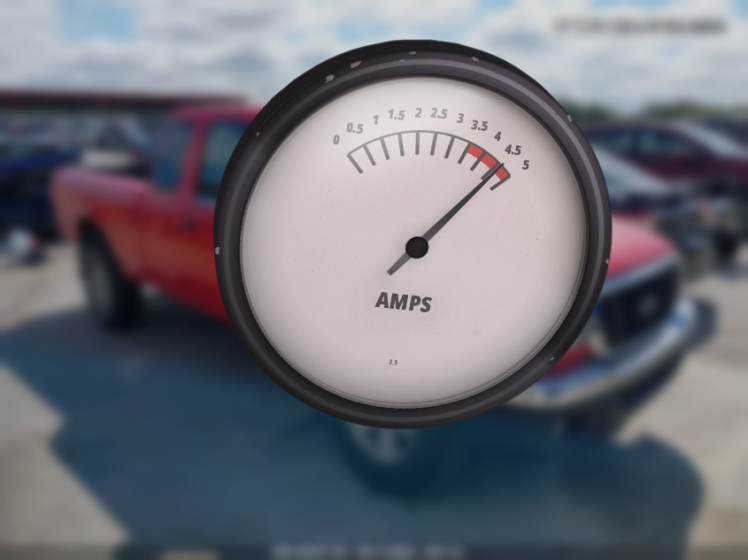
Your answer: **4.5** A
